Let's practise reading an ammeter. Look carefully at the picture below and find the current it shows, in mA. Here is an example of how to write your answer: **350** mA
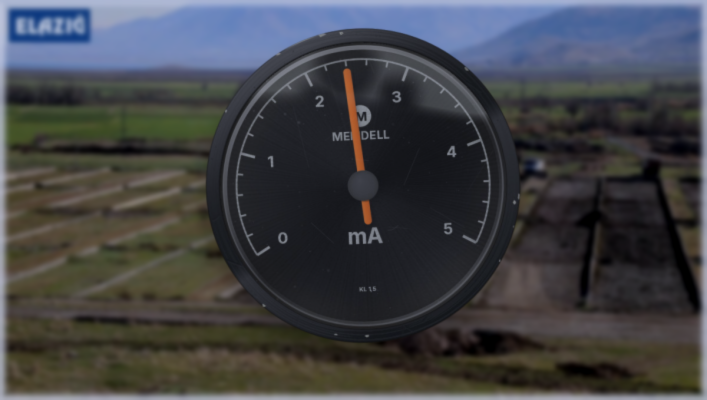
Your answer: **2.4** mA
